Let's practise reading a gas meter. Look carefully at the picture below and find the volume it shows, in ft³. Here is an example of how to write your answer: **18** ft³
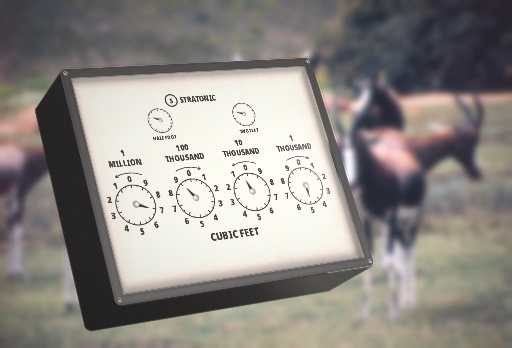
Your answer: **690500** ft³
